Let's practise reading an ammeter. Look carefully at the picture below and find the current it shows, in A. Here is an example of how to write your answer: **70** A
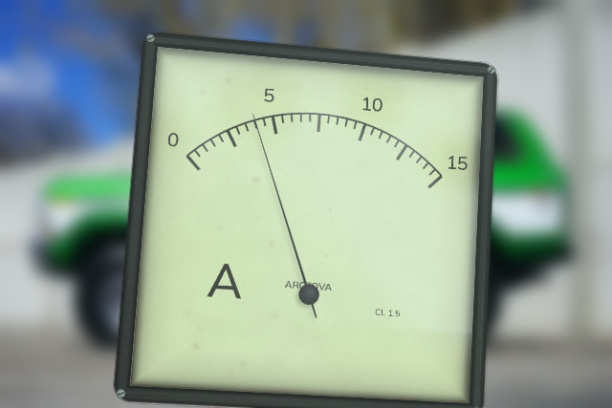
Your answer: **4** A
